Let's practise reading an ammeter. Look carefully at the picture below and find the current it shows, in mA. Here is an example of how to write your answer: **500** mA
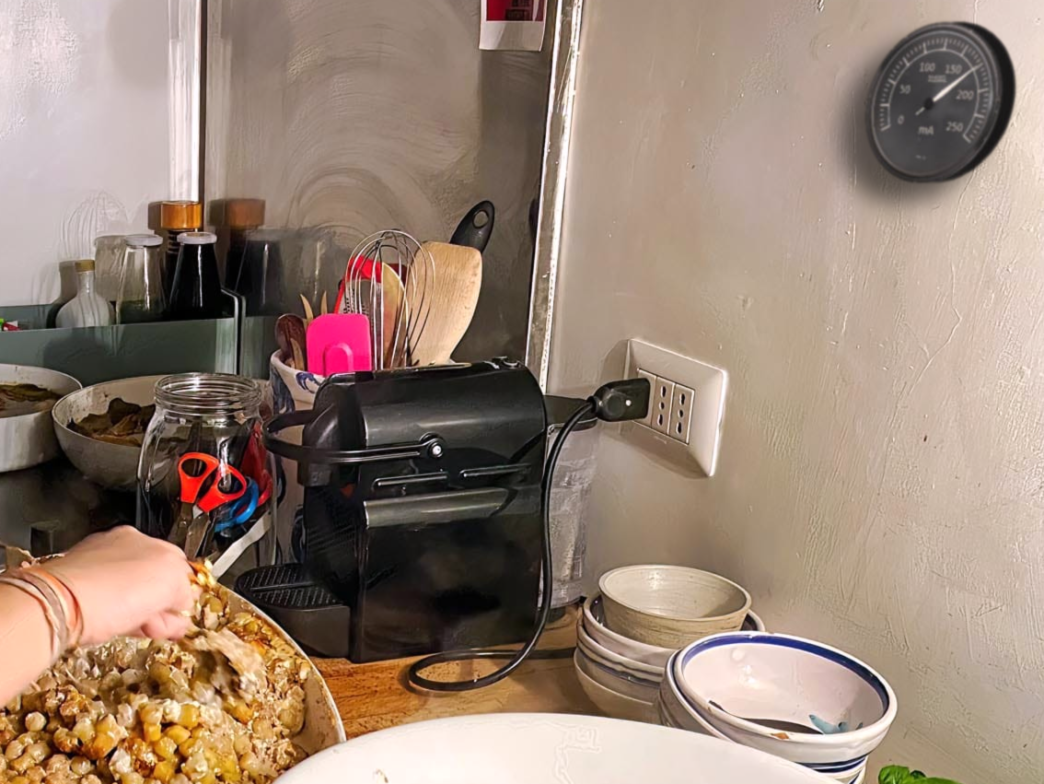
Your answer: **175** mA
